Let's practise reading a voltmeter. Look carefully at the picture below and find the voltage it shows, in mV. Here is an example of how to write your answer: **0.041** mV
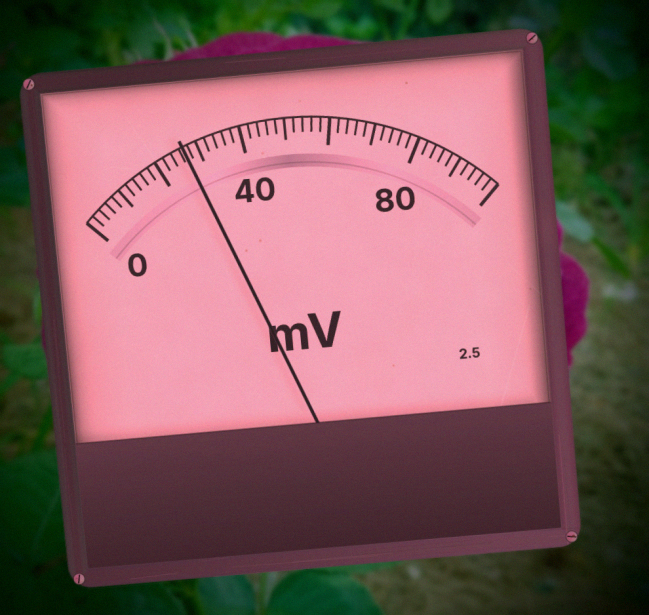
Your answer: **27** mV
